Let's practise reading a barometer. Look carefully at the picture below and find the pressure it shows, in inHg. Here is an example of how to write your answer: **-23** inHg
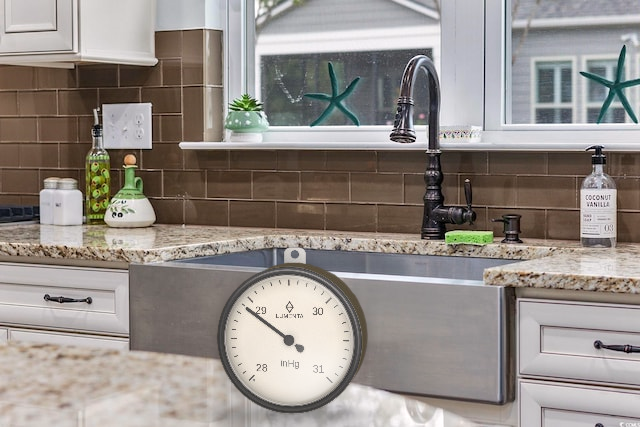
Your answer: **28.9** inHg
